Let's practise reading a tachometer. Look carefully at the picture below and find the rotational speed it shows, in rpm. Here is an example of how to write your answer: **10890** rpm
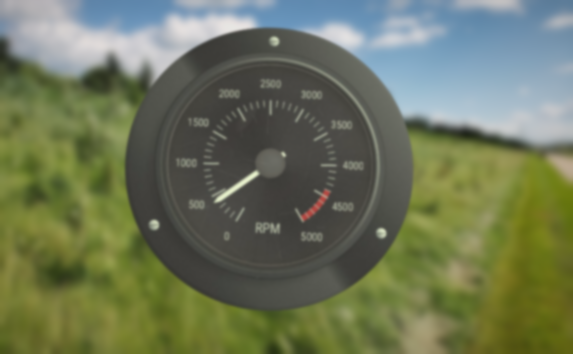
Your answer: **400** rpm
